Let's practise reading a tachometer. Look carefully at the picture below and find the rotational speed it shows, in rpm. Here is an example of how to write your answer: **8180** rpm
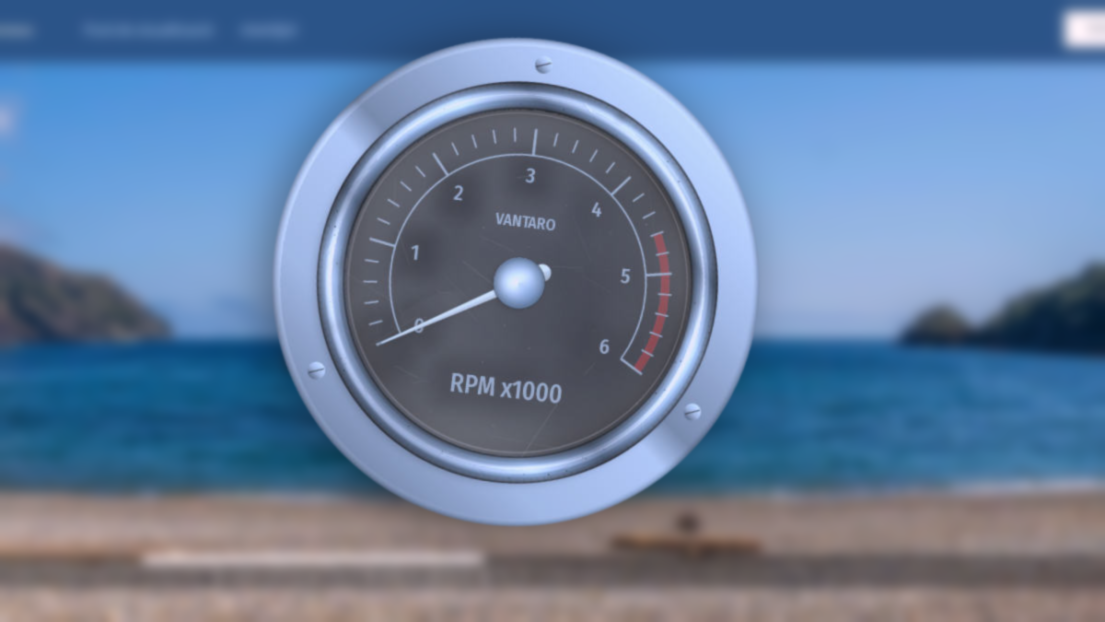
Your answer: **0** rpm
